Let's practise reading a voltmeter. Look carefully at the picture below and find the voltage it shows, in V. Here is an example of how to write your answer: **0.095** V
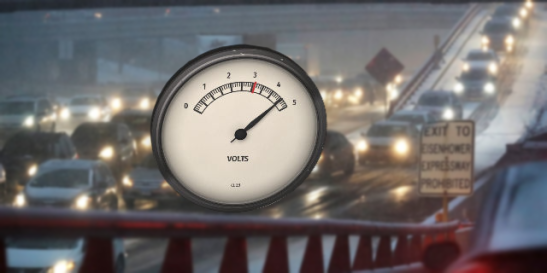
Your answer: **4.5** V
